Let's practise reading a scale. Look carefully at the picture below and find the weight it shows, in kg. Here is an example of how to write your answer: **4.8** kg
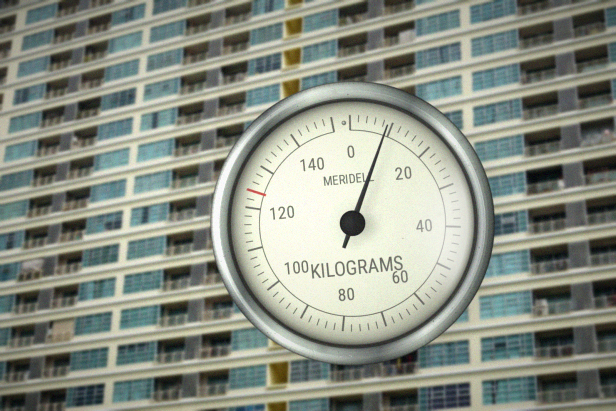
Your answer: **9** kg
